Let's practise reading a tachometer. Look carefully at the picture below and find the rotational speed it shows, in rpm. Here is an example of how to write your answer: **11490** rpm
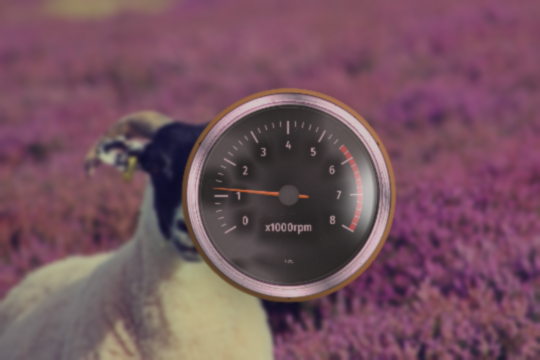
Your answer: **1200** rpm
